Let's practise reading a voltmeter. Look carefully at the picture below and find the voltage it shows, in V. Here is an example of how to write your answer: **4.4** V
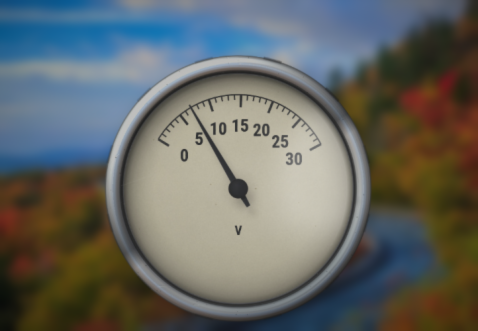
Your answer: **7** V
